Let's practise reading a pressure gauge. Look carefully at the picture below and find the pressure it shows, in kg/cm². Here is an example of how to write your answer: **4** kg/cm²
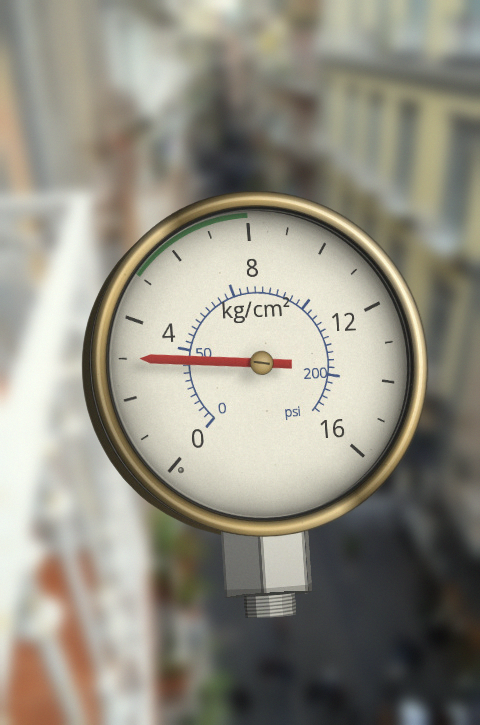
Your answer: **3** kg/cm²
